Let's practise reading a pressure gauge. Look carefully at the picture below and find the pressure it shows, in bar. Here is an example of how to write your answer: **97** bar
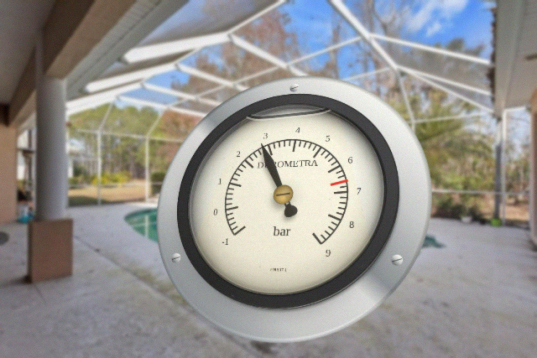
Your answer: **2.8** bar
